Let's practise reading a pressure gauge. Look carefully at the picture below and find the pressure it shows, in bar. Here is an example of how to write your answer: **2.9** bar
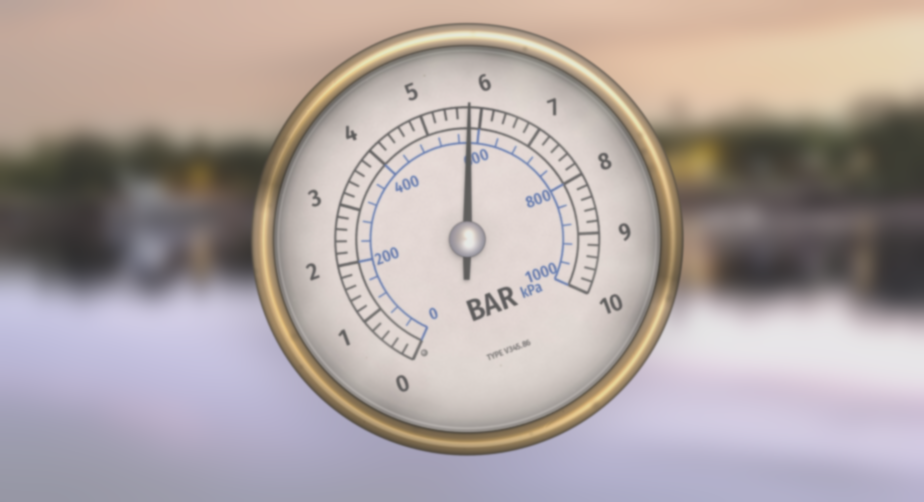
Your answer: **5.8** bar
